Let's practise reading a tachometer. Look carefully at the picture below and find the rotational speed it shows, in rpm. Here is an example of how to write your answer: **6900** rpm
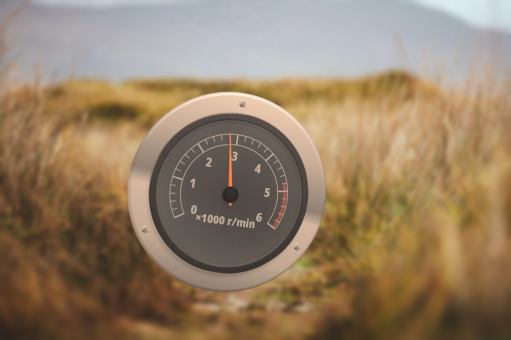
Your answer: **2800** rpm
